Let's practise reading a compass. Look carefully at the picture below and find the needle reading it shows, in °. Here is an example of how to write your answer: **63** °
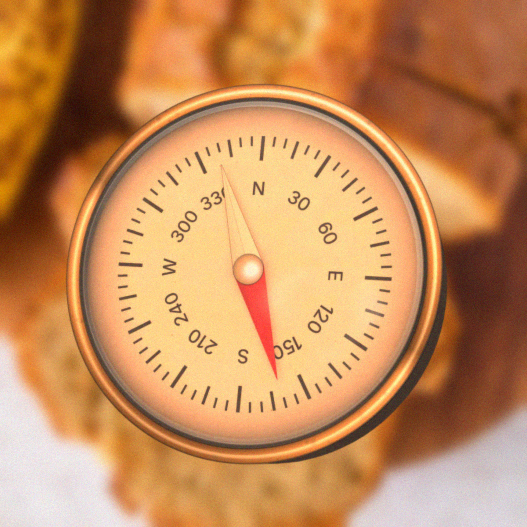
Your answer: **160** °
